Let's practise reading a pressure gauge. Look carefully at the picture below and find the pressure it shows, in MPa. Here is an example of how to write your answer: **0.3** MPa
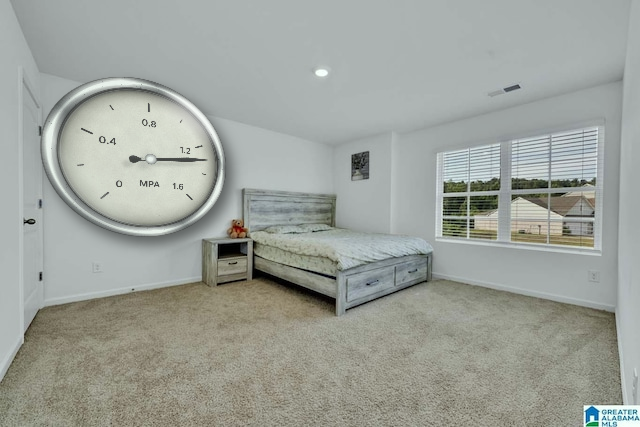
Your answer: **1.3** MPa
